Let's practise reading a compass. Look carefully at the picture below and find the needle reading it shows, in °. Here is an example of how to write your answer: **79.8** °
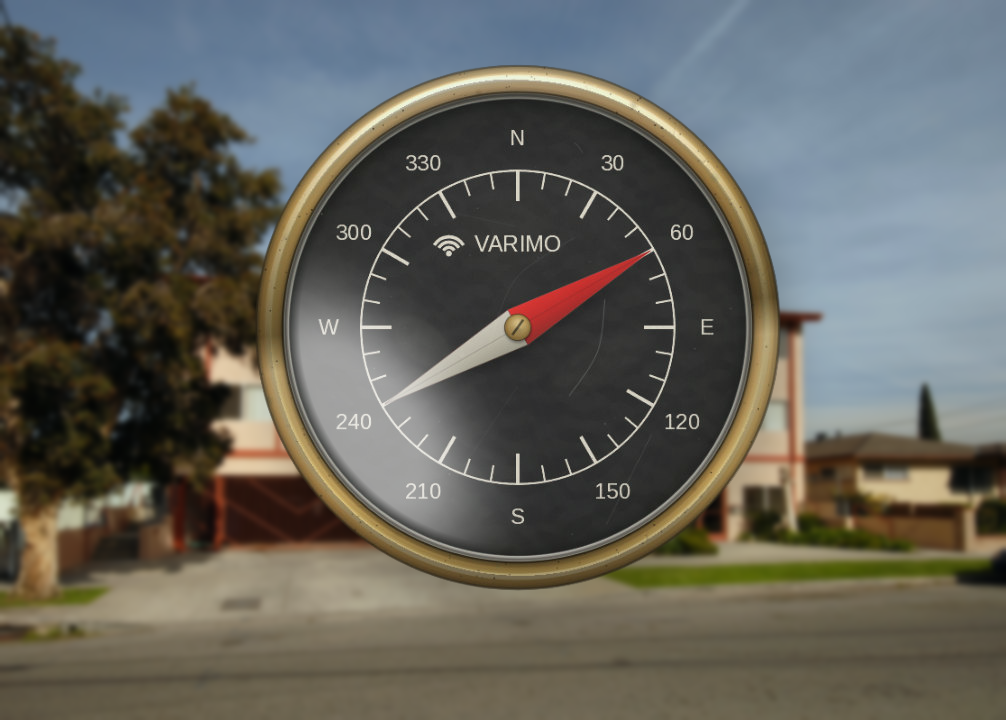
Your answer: **60** °
